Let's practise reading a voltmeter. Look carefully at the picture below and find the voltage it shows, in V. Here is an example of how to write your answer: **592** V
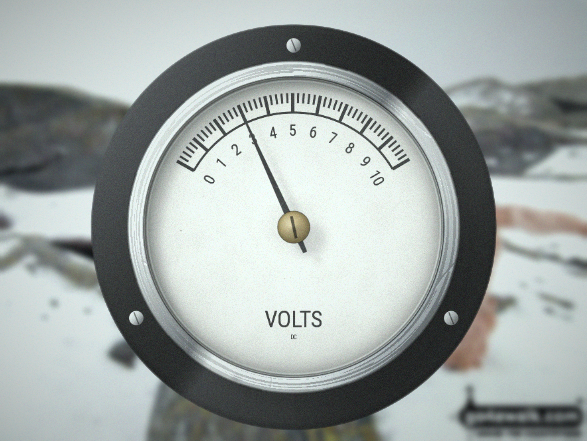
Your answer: **3** V
